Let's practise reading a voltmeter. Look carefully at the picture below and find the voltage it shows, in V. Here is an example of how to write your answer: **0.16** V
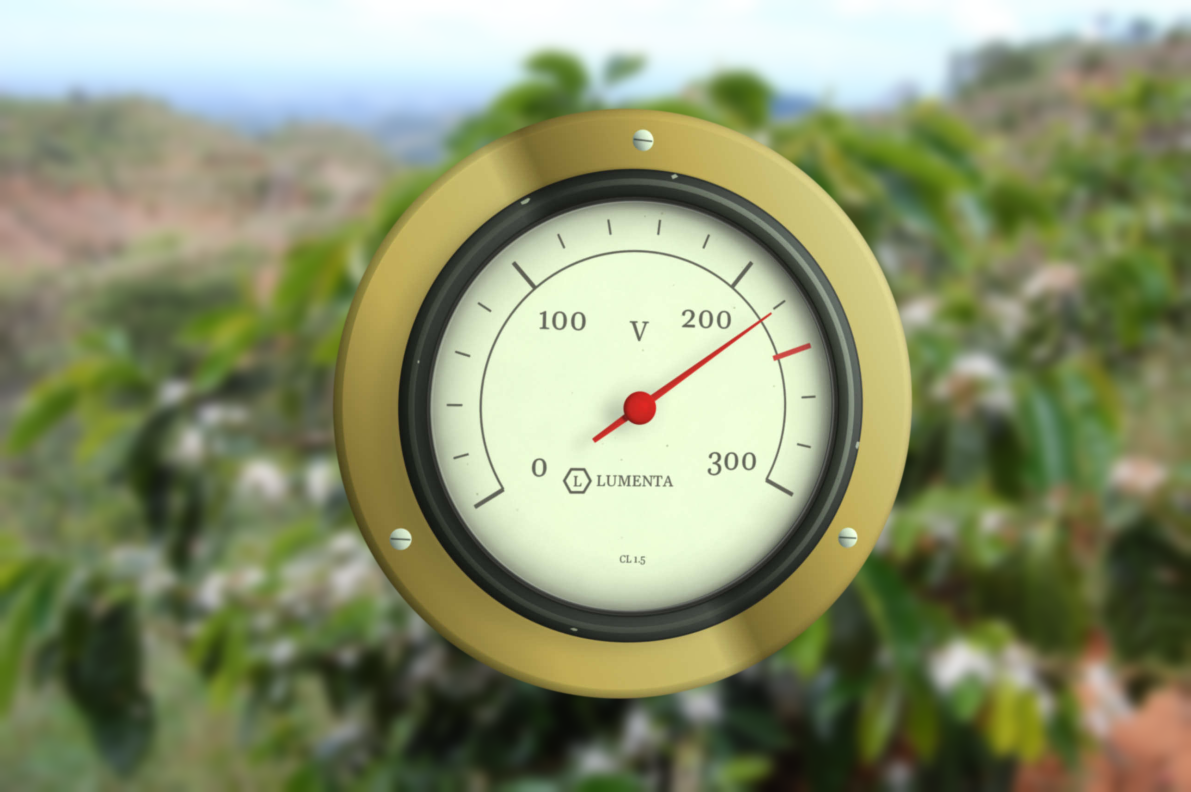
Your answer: **220** V
